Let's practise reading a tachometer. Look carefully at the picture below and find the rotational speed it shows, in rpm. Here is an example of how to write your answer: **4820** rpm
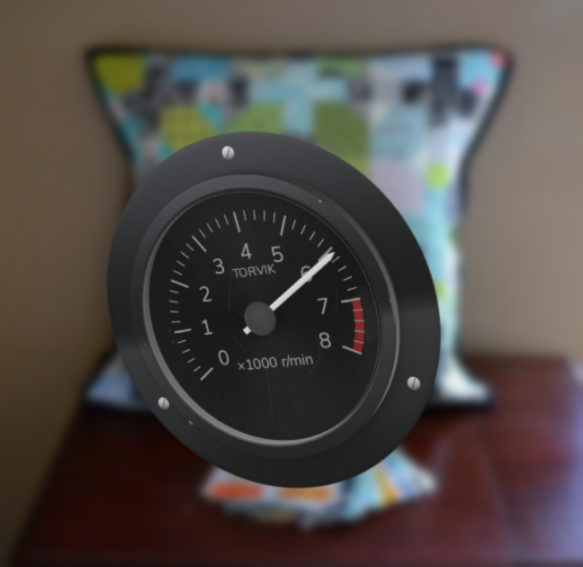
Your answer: **6100** rpm
